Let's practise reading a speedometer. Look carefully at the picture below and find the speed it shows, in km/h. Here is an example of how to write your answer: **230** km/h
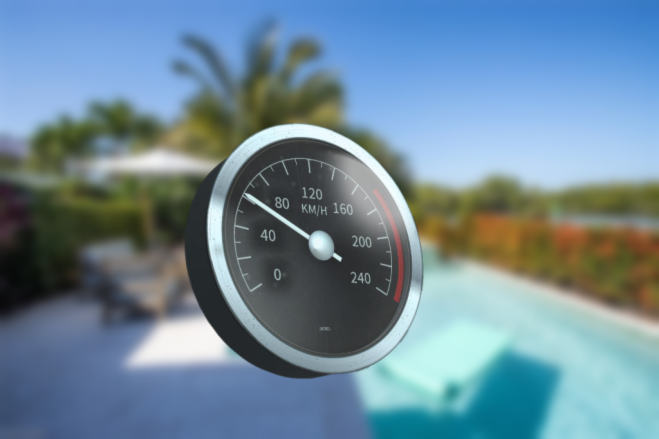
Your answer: **60** km/h
